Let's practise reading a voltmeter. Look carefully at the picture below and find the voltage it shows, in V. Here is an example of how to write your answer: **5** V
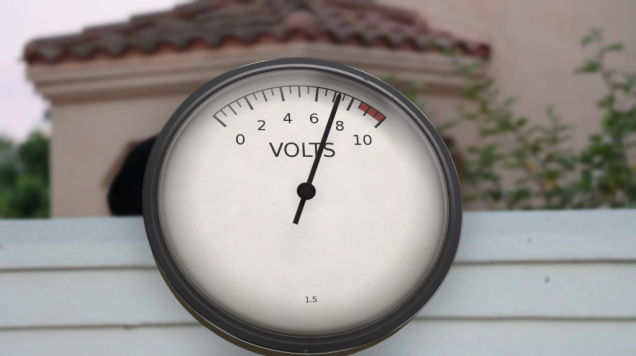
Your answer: **7.25** V
